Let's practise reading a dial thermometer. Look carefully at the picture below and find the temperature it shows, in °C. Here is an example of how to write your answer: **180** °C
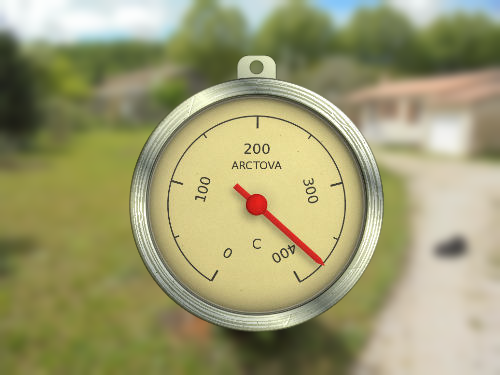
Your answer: **375** °C
